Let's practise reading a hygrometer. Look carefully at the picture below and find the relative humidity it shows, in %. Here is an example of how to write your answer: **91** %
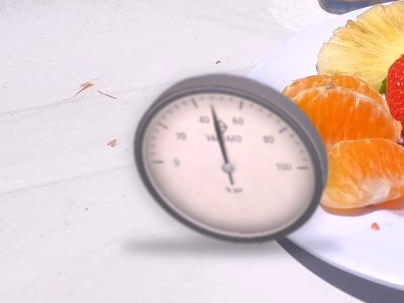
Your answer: **48** %
